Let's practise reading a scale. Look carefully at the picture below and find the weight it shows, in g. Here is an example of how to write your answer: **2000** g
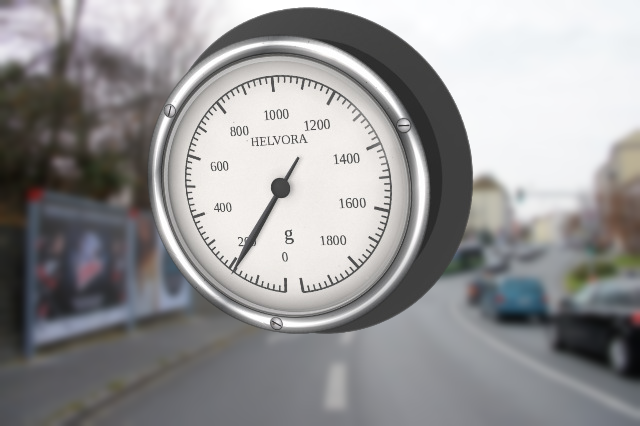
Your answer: **180** g
